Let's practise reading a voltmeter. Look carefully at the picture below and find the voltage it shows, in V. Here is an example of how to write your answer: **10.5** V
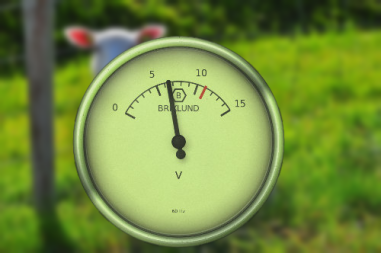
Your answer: **6.5** V
